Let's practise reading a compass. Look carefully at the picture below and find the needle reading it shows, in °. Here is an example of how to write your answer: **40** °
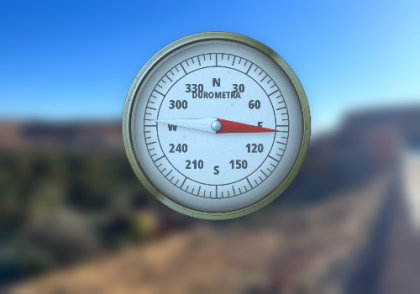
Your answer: **95** °
